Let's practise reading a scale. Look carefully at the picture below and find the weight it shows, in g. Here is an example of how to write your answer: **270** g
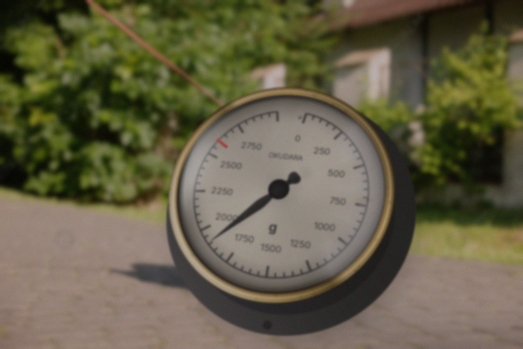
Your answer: **1900** g
